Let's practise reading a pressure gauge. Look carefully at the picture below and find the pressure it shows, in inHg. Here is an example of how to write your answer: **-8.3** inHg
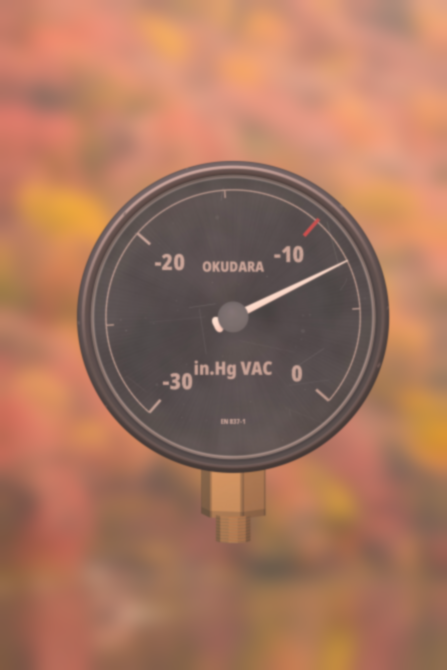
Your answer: **-7.5** inHg
